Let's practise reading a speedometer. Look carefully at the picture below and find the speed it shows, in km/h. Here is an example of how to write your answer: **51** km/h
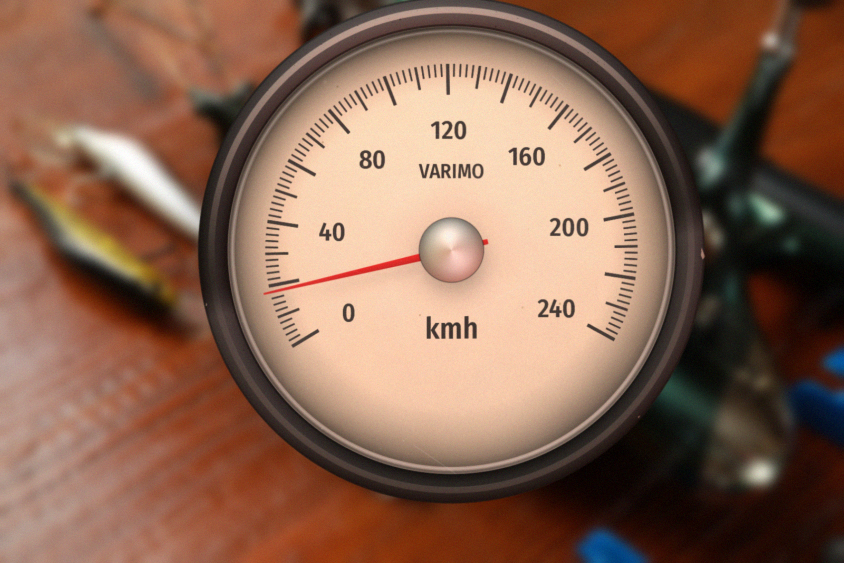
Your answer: **18** km/h
